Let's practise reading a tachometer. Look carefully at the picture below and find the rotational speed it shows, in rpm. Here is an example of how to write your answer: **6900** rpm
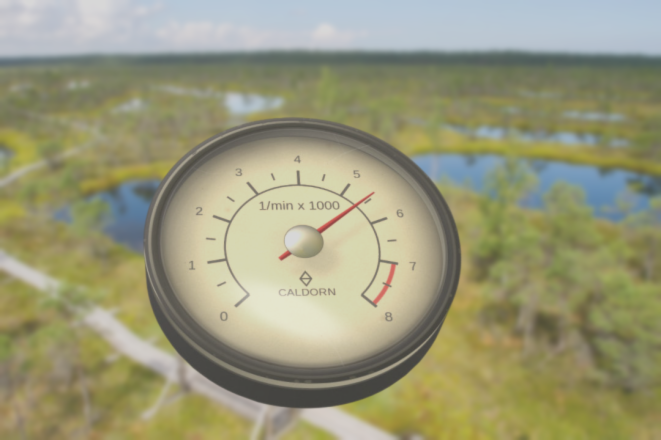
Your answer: **5500** rpm
